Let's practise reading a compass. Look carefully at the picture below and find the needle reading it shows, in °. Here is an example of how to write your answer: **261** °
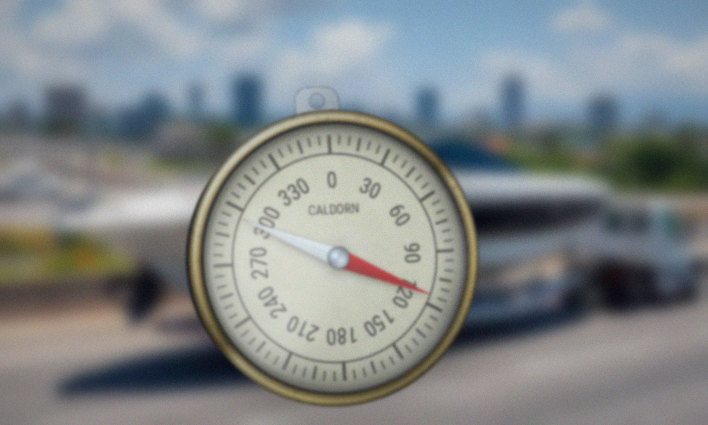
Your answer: **115** °
